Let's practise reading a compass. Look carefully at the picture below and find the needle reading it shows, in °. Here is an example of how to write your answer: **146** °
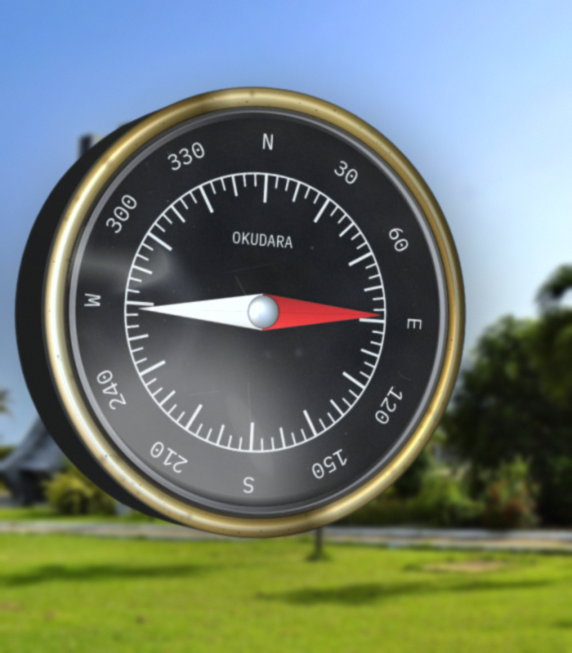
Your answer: **87.5** °
